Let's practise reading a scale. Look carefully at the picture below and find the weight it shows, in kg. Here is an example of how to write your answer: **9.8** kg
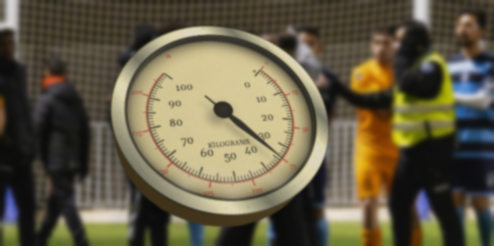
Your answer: **35** kg
